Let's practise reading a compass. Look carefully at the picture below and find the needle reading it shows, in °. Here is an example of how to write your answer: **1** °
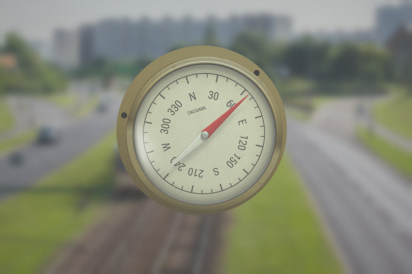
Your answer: **65** °
